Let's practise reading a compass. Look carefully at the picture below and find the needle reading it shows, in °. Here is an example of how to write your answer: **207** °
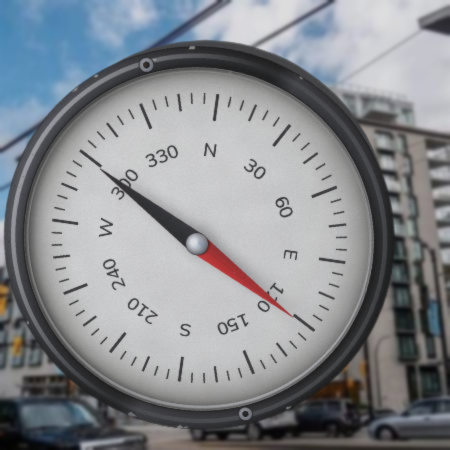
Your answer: **120** °
